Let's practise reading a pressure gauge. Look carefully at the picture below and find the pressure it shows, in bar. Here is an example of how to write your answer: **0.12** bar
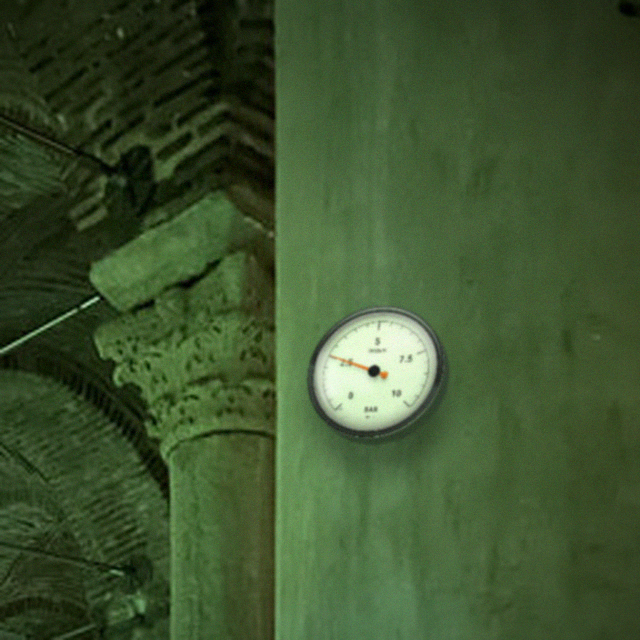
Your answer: **2.5** bar
